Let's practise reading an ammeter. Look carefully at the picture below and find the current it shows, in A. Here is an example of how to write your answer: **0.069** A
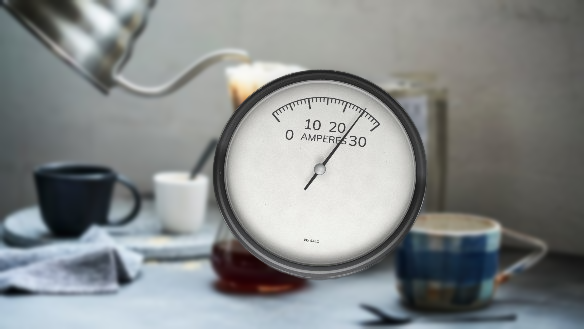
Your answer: **25** A
